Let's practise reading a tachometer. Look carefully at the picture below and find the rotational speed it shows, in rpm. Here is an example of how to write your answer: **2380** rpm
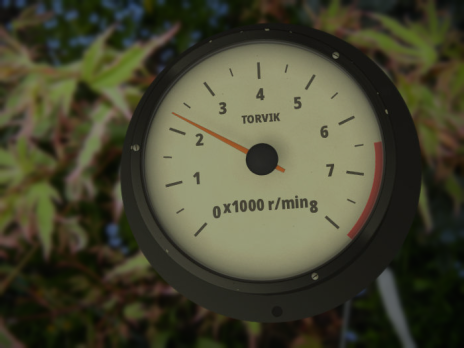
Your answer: **2250** rpm
